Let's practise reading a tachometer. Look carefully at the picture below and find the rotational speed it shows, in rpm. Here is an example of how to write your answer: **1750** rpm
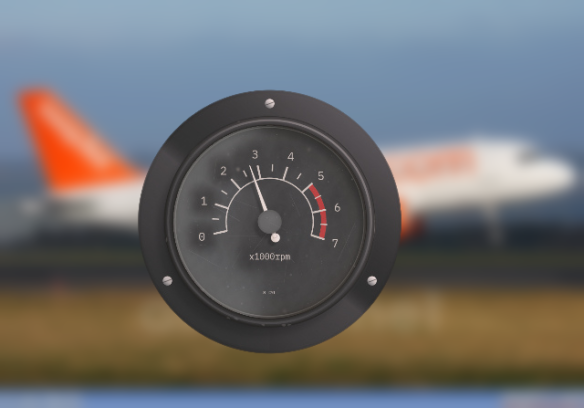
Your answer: **2750** rpm
